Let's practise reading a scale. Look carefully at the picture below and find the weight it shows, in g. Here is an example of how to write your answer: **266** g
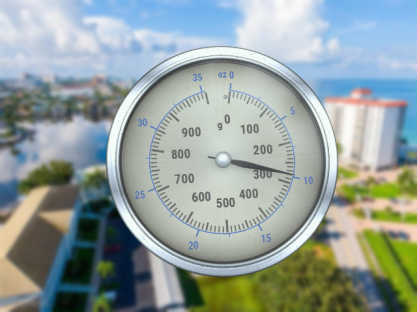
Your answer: **280** g
